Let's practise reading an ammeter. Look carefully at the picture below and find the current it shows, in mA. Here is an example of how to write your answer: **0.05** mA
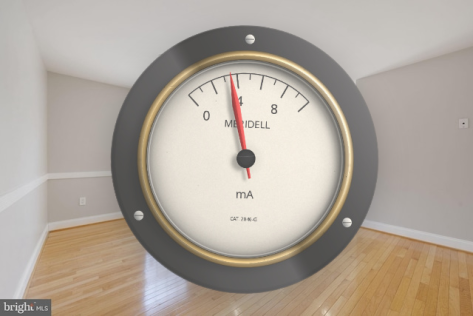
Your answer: **3.5** mA
